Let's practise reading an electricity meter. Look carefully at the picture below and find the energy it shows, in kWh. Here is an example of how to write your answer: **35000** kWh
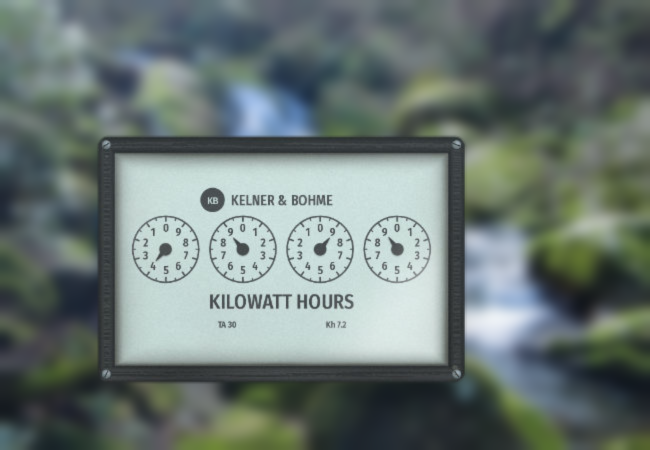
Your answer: **3889** kWh
